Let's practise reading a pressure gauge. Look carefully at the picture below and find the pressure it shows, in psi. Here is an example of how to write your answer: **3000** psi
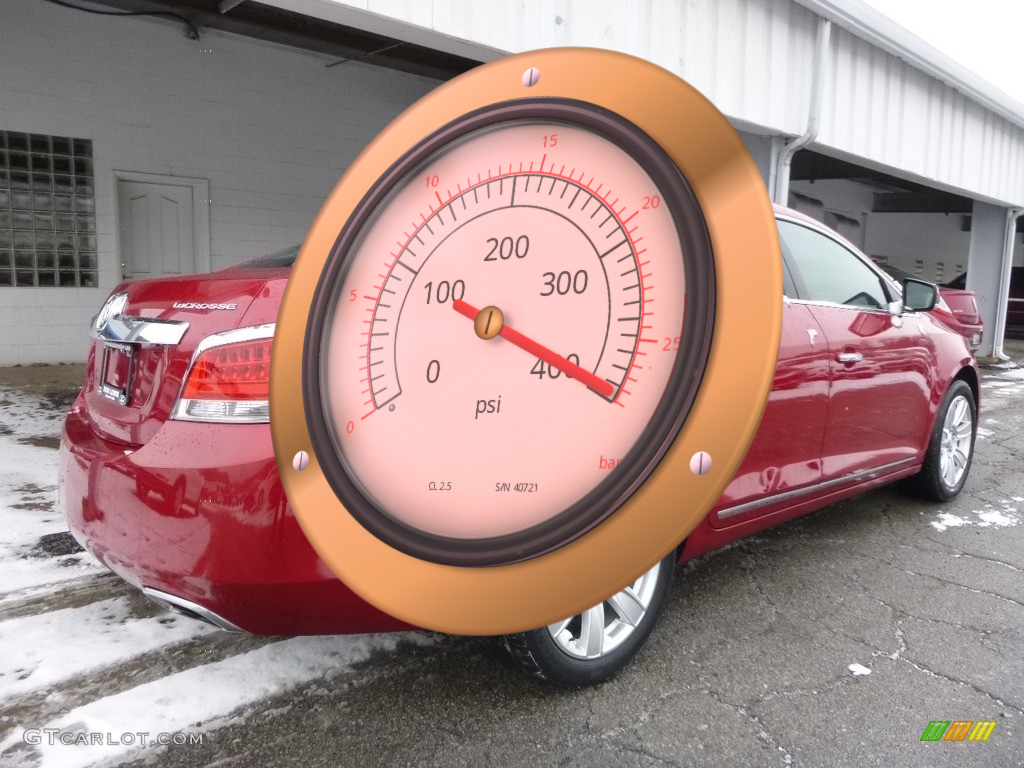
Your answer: **395** psi
